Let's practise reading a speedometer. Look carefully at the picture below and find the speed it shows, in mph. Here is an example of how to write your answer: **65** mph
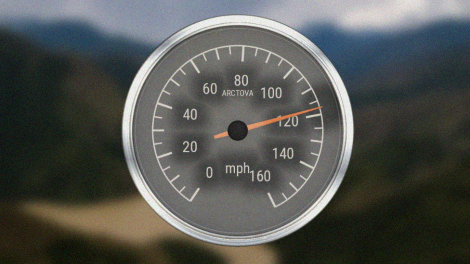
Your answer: **117.5** mph
